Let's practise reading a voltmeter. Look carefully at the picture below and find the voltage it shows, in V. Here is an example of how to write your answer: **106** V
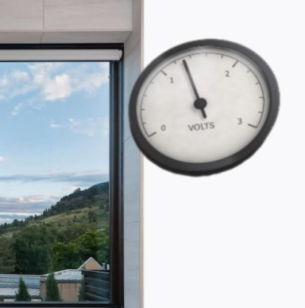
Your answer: **1.3** V
